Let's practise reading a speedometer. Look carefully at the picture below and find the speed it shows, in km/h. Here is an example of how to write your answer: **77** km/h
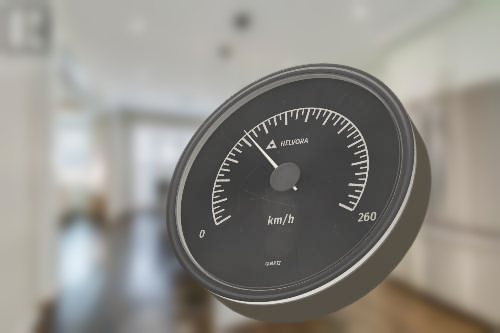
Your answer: **85** km/h
